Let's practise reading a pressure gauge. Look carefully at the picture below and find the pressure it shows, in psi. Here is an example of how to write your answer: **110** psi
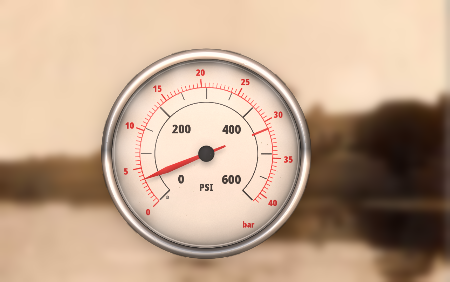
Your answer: **50** psi
